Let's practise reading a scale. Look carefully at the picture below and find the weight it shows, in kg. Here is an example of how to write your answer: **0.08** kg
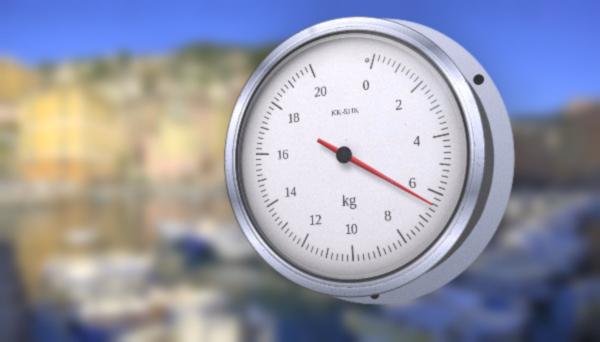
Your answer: **6.4** kg
